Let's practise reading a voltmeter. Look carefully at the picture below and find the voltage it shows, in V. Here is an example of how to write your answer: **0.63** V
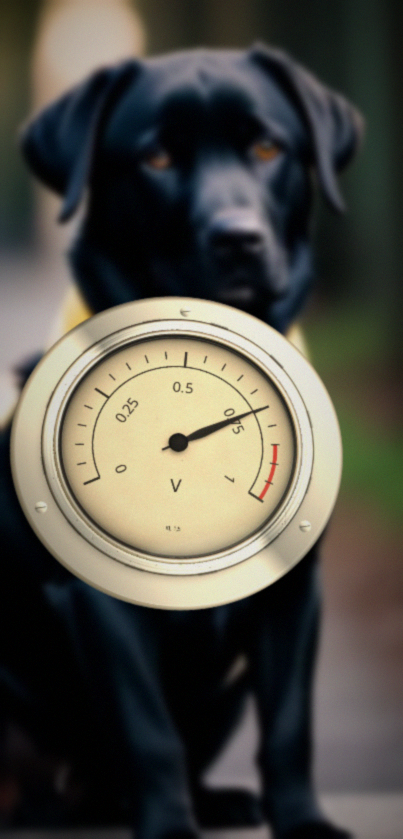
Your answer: **0.75** V
